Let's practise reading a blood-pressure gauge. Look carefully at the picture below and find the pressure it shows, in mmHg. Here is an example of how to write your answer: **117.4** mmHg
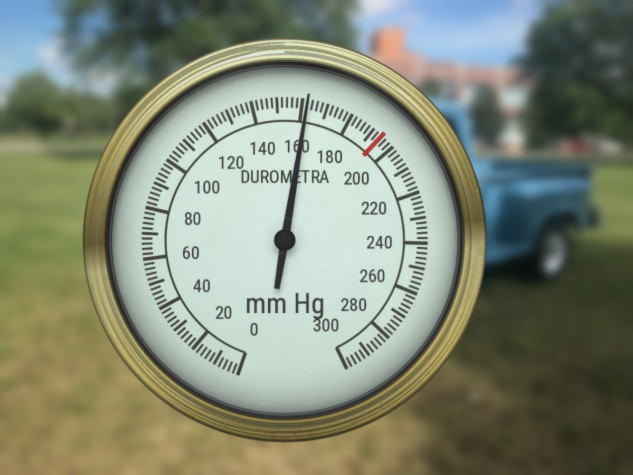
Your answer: **162** mmHg
